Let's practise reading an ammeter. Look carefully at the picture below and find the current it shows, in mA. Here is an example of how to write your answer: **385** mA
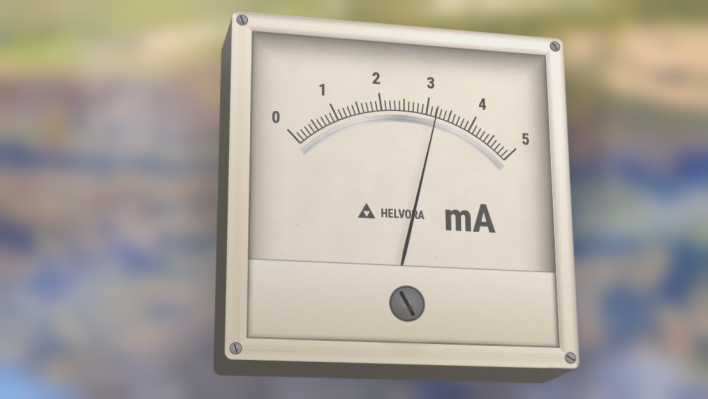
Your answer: **3.2** mA
